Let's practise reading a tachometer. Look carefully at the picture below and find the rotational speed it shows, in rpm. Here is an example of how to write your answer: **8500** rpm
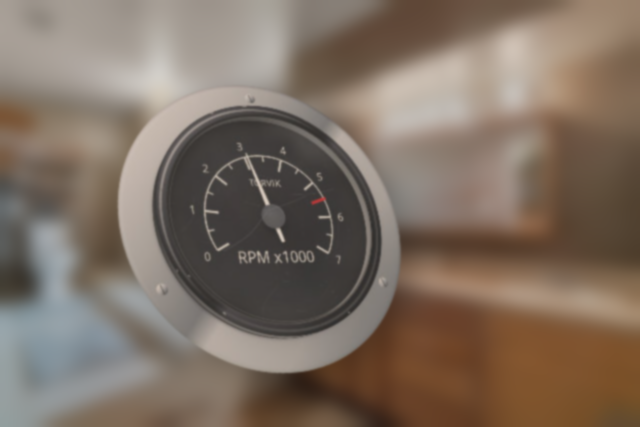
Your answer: **3000** rpm
